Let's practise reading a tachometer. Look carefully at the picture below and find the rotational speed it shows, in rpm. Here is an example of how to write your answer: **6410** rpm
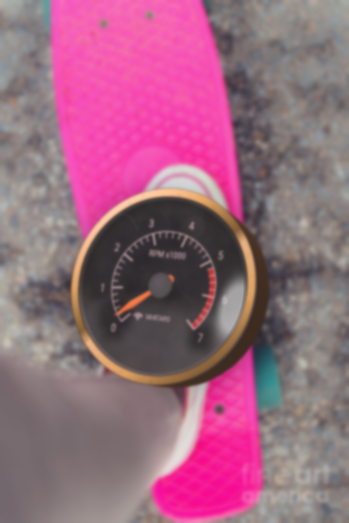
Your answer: **200** rpm
